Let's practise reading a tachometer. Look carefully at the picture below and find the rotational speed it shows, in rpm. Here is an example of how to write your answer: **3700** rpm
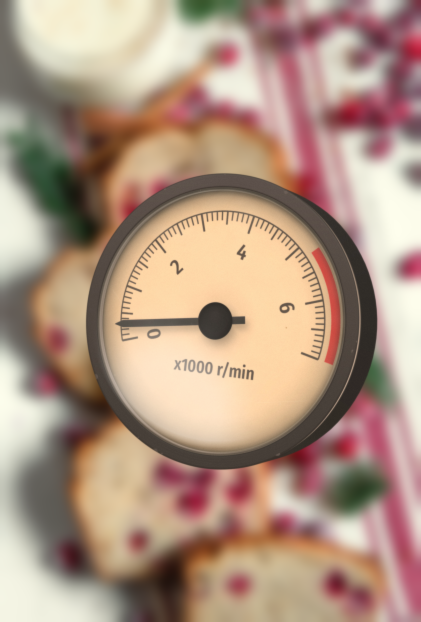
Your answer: **300** rpm
